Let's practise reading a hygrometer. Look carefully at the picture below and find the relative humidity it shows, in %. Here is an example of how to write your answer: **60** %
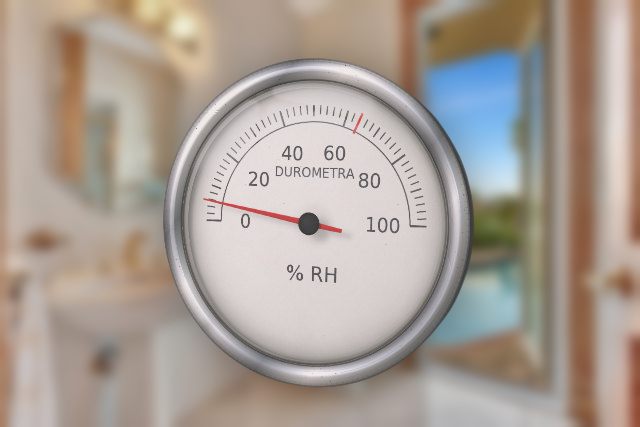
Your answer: **6** %
